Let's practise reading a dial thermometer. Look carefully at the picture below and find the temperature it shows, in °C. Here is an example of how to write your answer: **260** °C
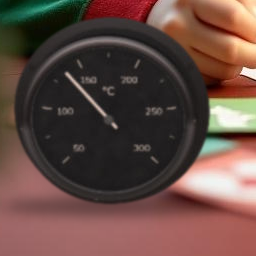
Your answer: **137.5** °C
